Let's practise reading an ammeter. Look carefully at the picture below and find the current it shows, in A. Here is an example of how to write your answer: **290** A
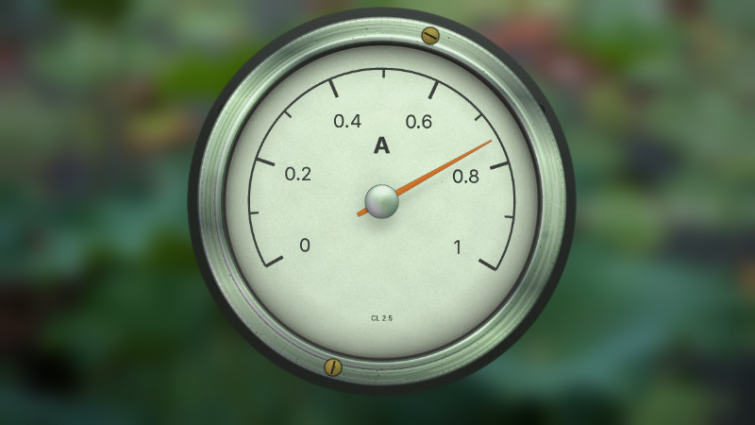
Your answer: **0.75** A
